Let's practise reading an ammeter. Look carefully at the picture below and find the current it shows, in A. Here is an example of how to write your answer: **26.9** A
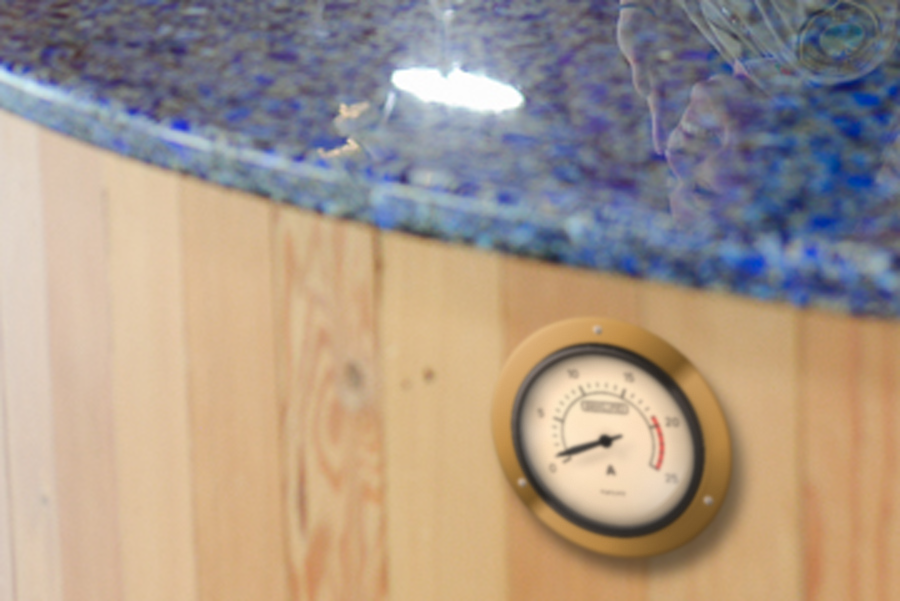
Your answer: **1** A
